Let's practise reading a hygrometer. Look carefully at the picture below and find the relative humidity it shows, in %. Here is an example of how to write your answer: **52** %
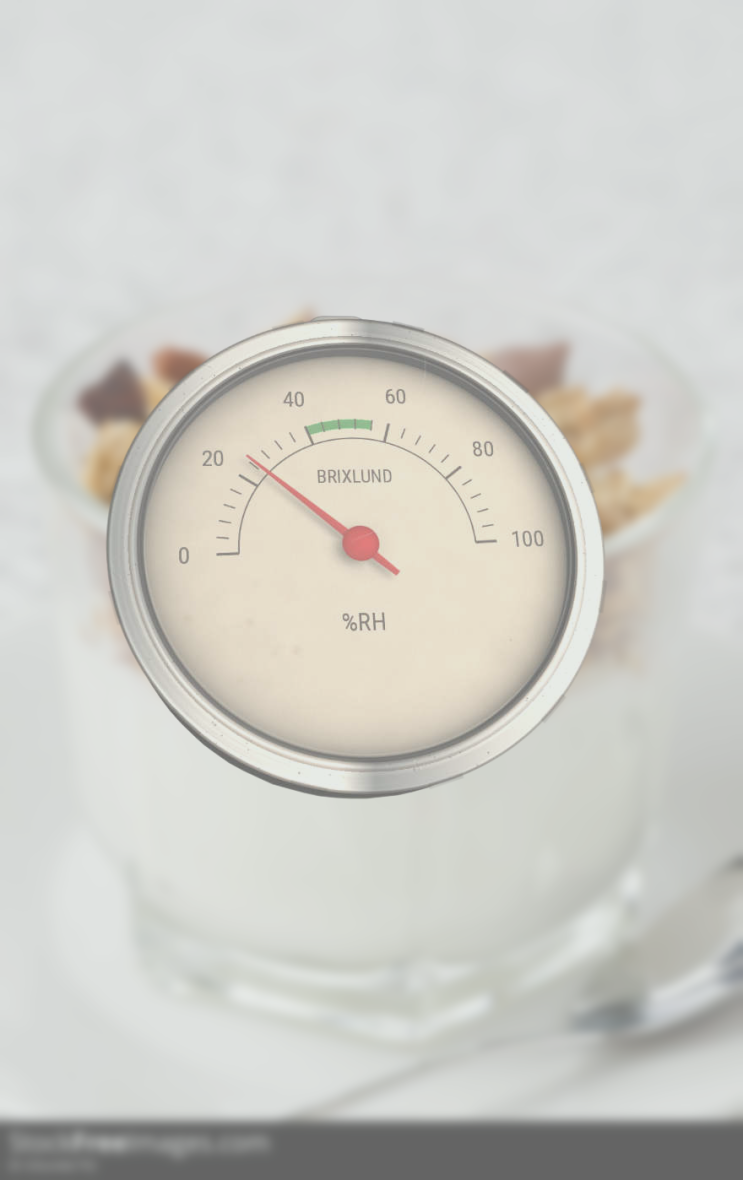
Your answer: **24** %
